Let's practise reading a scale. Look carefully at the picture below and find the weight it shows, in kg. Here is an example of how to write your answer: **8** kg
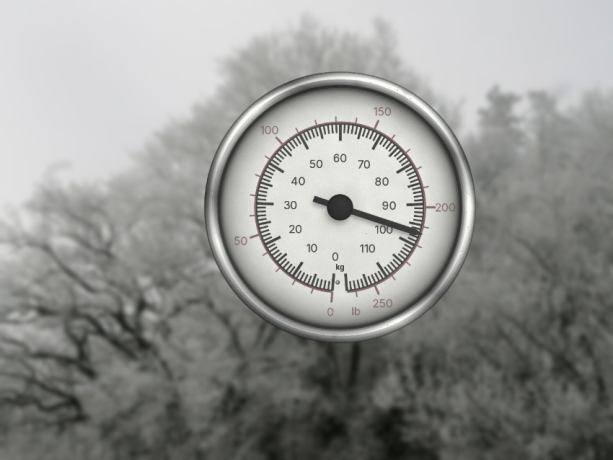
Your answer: **97** kg
